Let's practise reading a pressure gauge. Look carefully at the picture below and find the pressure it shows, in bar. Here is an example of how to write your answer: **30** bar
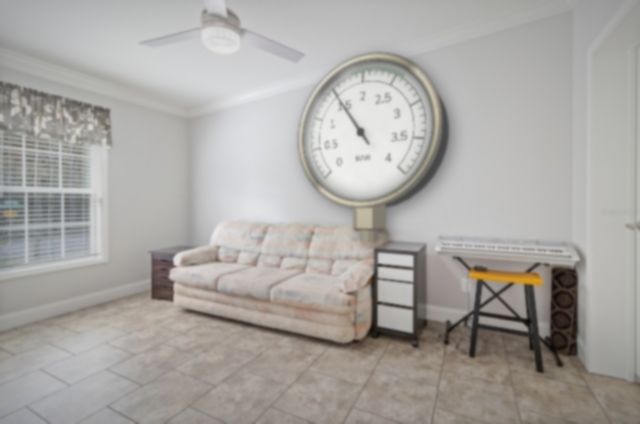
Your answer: **1.5** bar
